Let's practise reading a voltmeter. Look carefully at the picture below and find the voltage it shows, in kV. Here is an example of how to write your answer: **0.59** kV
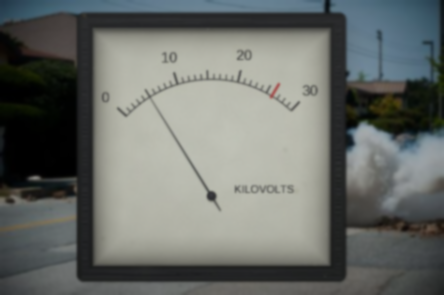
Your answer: **5** kV
